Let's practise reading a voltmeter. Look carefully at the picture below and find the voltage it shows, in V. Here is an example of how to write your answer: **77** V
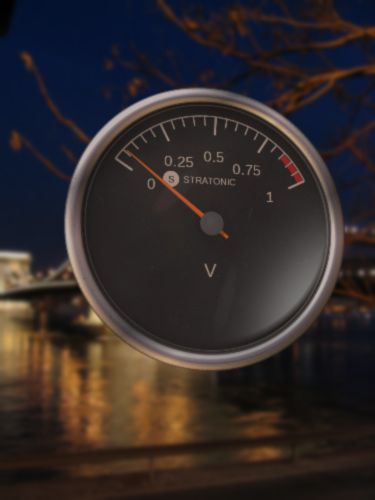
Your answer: **0.05** V
